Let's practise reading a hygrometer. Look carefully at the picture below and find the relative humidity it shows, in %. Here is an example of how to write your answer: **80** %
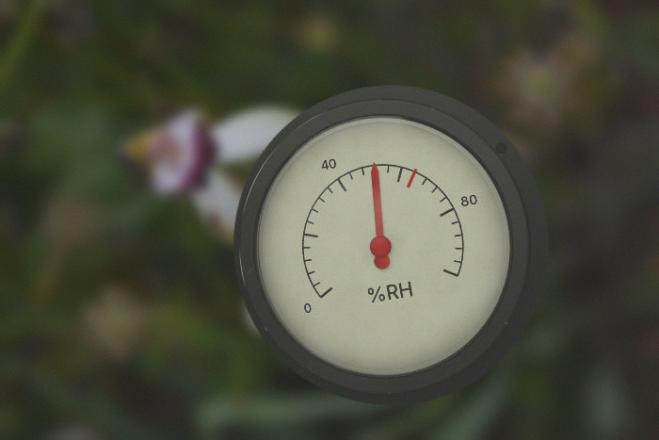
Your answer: **52** %
